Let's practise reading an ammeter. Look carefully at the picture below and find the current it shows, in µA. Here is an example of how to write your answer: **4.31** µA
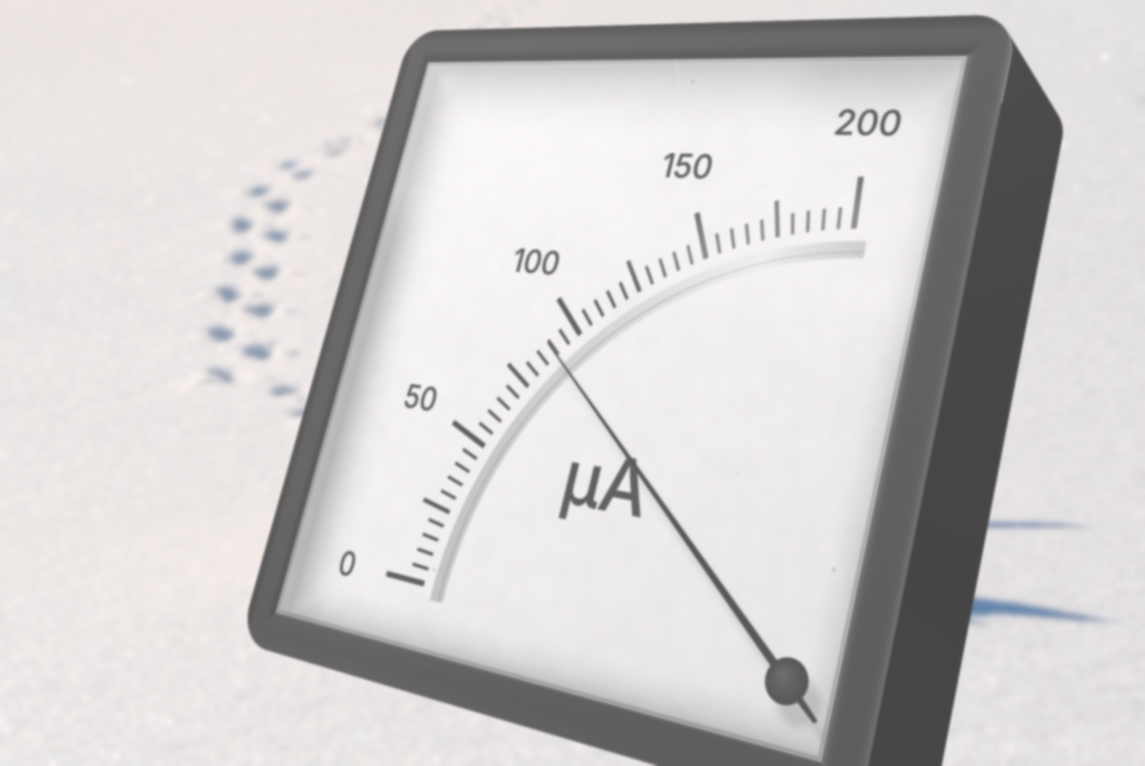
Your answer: **90** µA
